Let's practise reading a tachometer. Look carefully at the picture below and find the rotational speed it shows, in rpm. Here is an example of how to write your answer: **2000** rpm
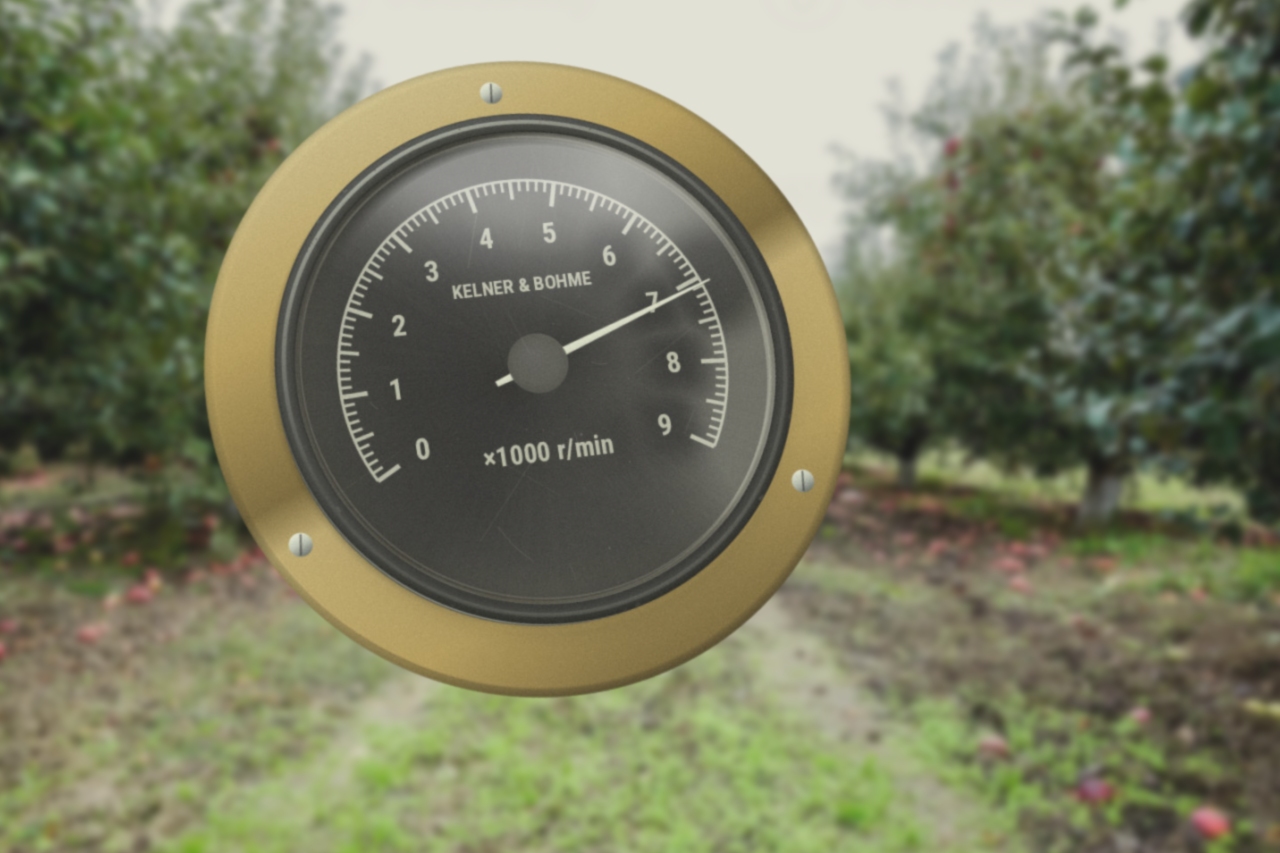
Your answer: **7100** rpm
